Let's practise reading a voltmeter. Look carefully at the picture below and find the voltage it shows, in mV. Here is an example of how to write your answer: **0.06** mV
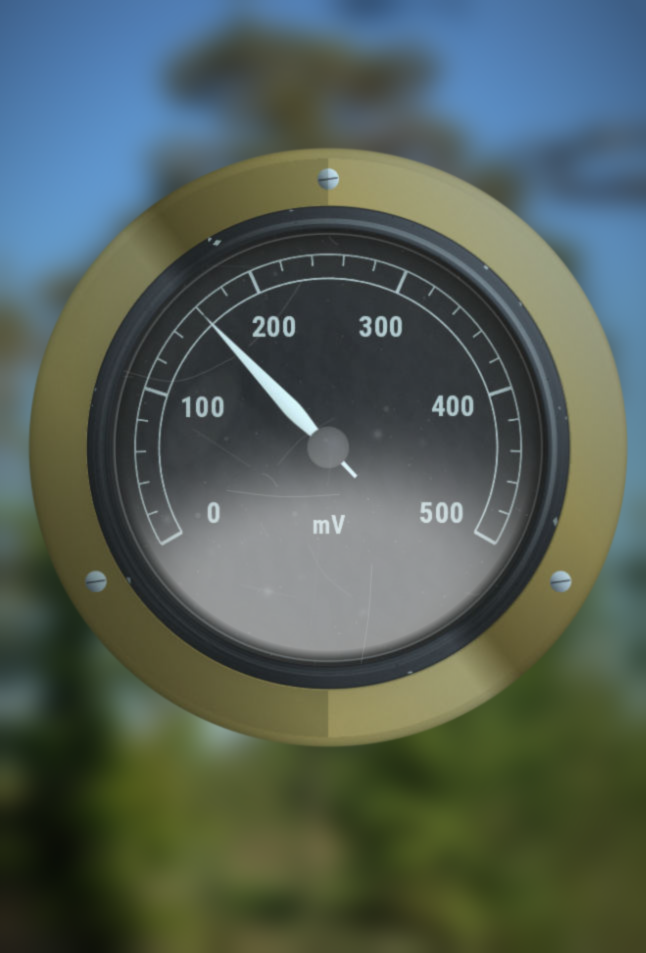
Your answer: **160** mV
